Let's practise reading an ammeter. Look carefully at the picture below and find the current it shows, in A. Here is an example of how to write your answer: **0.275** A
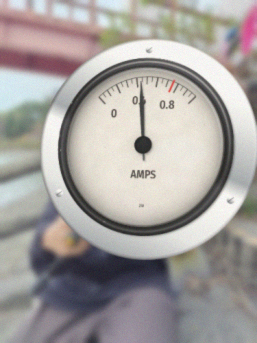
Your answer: **0.45** A
